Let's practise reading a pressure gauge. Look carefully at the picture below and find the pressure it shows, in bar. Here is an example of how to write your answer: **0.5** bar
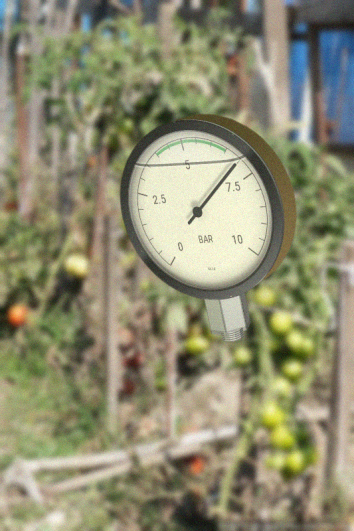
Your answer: **7** bar
